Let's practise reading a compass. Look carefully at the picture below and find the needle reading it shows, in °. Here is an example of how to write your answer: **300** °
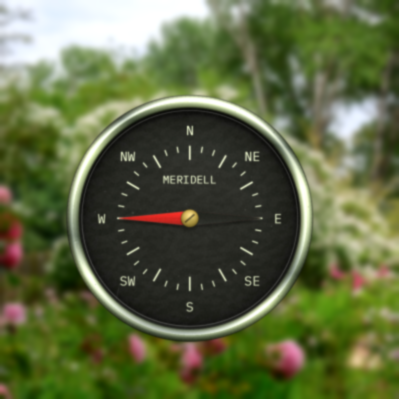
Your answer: **270** °
